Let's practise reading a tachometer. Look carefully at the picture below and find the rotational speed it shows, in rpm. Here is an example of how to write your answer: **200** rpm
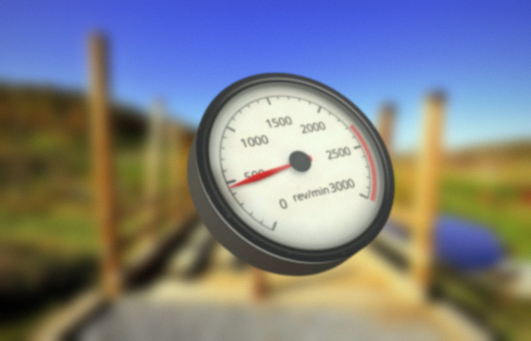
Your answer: **450** rpm
